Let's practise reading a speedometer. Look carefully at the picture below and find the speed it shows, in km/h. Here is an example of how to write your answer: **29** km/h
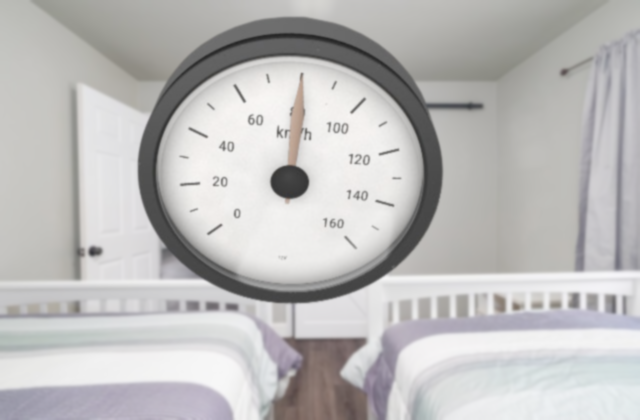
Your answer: **80** km/h
